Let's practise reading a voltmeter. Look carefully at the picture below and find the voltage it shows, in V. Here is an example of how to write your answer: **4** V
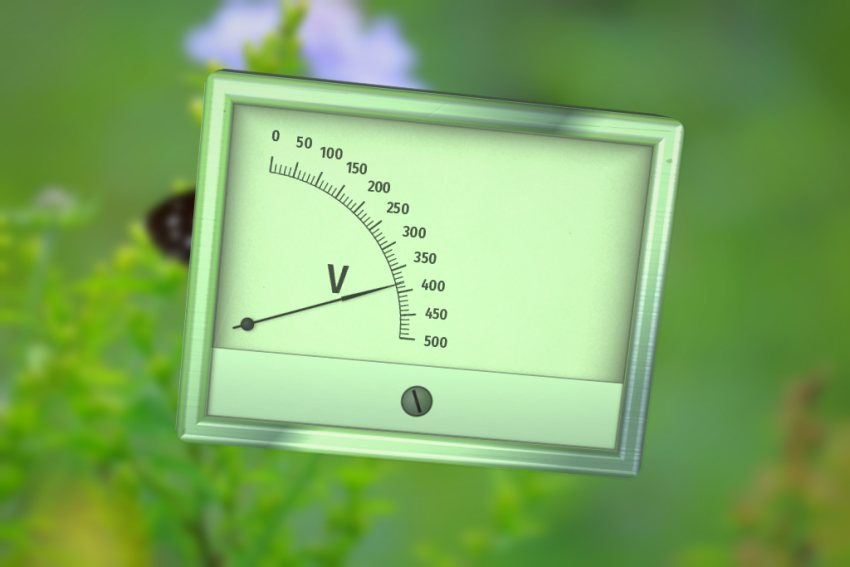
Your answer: **380** V
